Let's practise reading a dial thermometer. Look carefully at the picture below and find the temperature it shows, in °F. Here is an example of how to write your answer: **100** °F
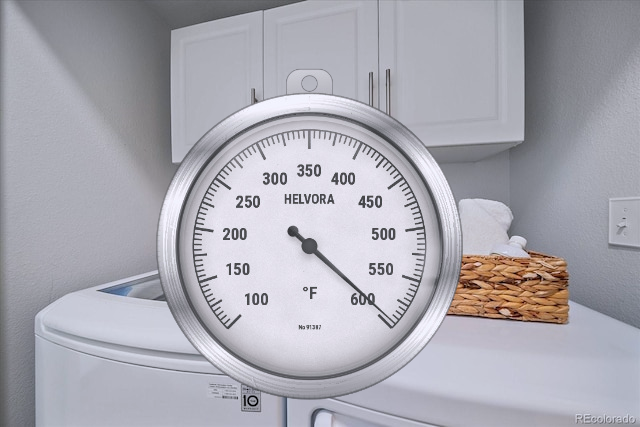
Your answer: **595** °F
